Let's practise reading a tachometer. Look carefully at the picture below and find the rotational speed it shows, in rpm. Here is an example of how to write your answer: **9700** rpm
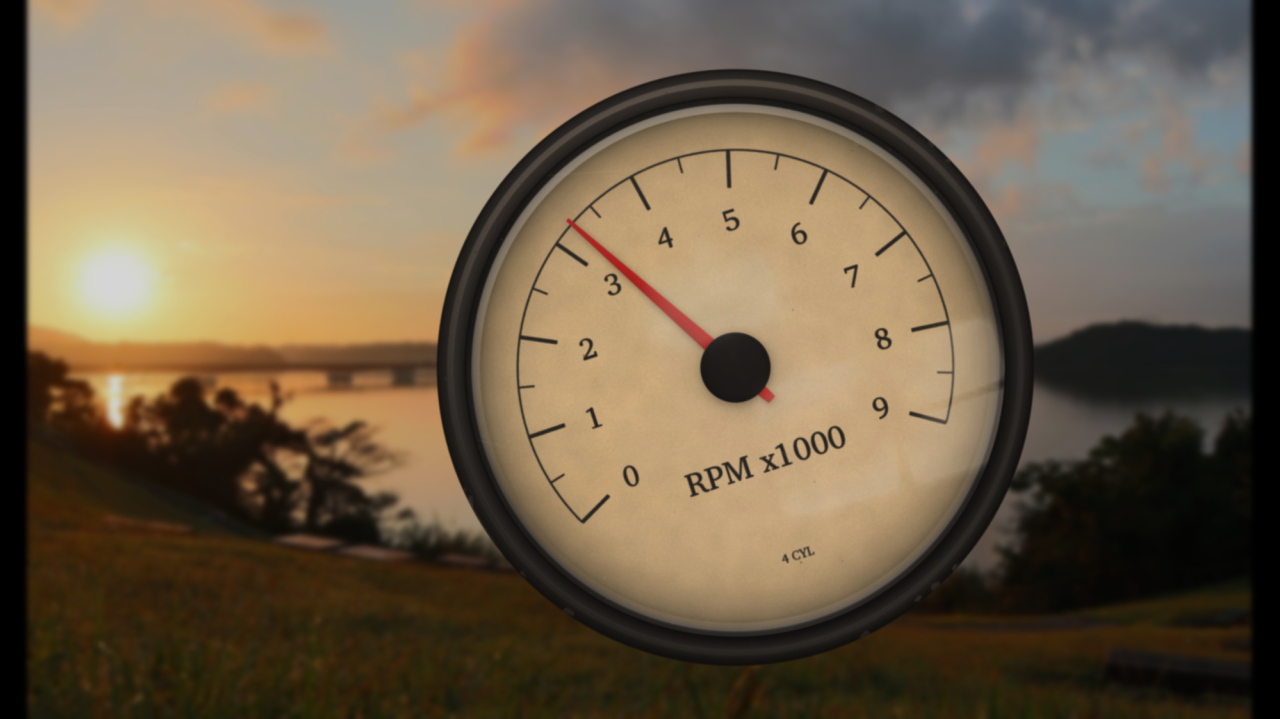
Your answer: **3250** rpm
